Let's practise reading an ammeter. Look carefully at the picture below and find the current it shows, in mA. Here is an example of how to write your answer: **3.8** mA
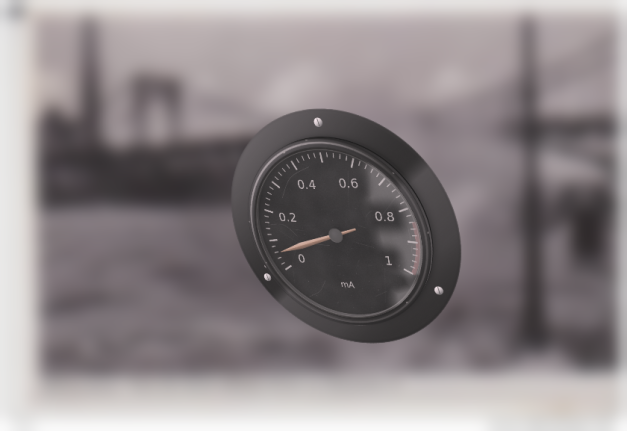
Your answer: **0.06** mA
